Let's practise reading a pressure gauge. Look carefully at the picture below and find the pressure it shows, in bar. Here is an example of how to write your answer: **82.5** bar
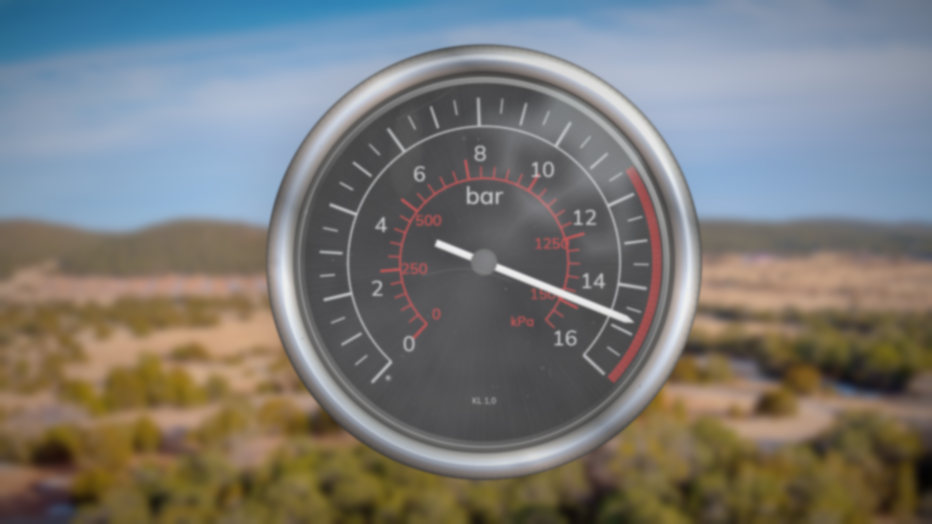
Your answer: **14.75** bar
